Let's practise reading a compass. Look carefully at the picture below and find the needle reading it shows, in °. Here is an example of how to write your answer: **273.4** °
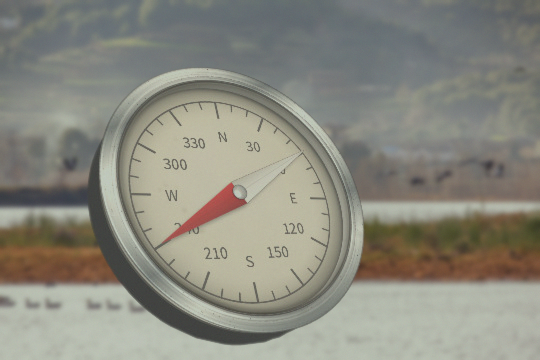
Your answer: **240** °
